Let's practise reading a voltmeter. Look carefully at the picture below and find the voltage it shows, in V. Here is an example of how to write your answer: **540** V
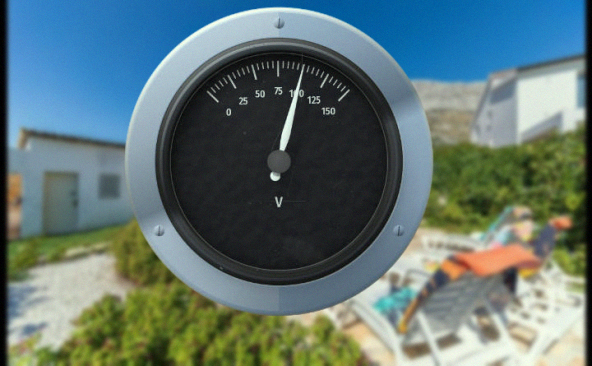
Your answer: **100** V
